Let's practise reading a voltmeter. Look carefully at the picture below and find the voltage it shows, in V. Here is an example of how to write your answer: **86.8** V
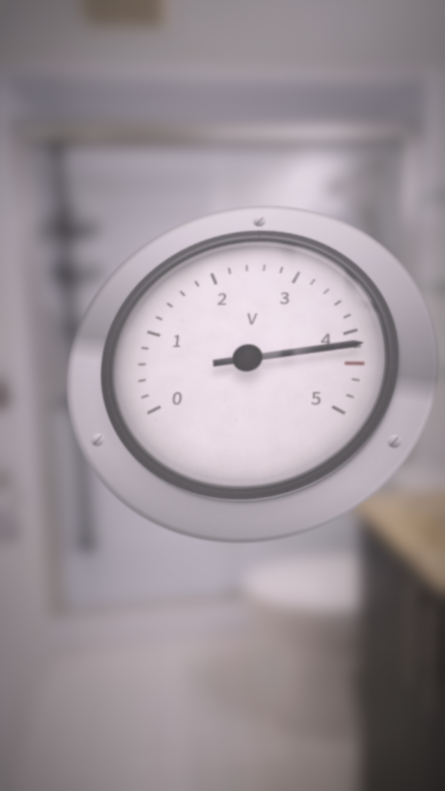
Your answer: **4.2** V
